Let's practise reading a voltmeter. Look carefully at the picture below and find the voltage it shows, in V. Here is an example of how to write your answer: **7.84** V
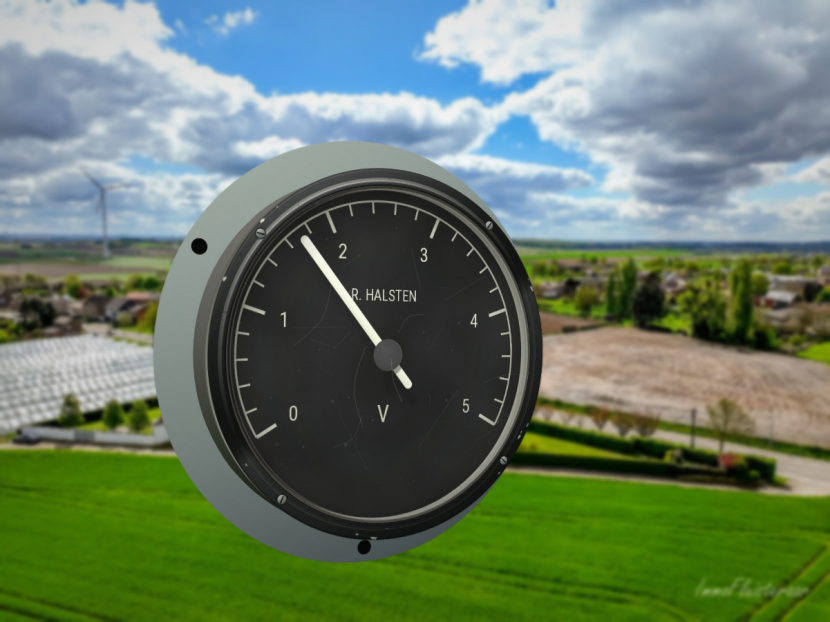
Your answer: **1.7** V
